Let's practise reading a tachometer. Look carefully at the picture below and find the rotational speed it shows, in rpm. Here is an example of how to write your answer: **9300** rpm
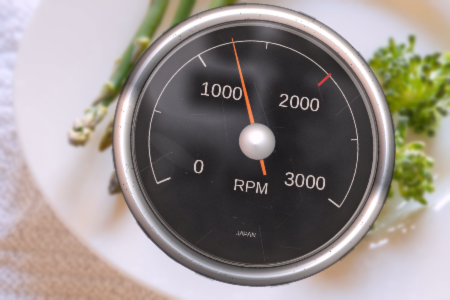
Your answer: **1250** rpm
